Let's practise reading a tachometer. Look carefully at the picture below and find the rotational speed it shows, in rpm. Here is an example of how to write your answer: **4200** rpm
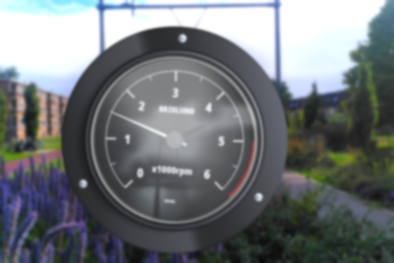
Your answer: **1500** rpm
